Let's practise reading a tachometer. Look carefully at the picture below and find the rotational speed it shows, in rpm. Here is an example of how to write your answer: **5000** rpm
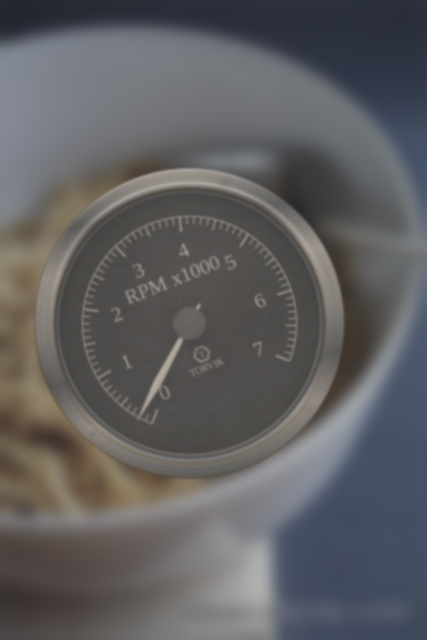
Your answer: **200** rpm
